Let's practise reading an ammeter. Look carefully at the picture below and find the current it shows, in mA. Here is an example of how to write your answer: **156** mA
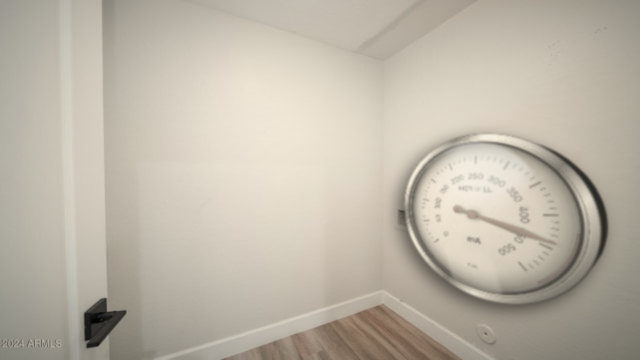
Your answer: **440** mA
